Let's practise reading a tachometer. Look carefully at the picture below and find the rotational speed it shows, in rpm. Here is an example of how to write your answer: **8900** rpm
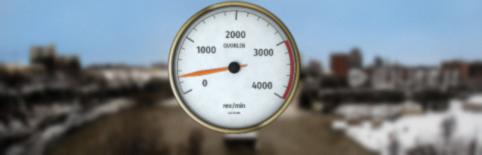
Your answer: **300** rpm
